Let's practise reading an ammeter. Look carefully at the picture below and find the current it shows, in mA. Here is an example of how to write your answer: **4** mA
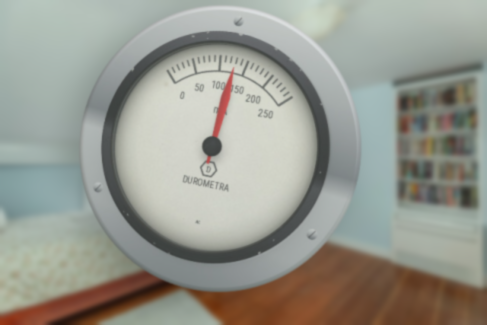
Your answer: **130** mA
